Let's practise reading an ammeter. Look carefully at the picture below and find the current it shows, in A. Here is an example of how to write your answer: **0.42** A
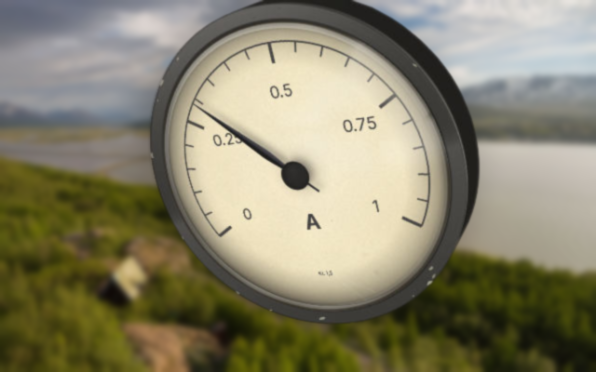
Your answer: **0.3** A
